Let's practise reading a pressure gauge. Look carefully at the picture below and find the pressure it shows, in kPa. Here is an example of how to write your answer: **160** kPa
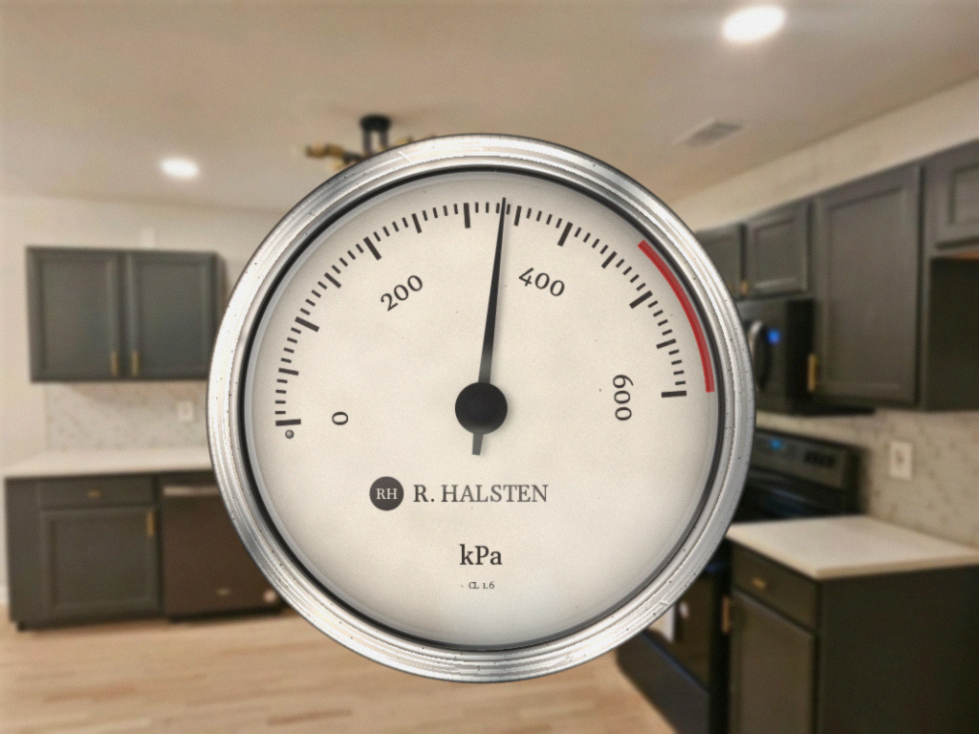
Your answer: **335** kPa
